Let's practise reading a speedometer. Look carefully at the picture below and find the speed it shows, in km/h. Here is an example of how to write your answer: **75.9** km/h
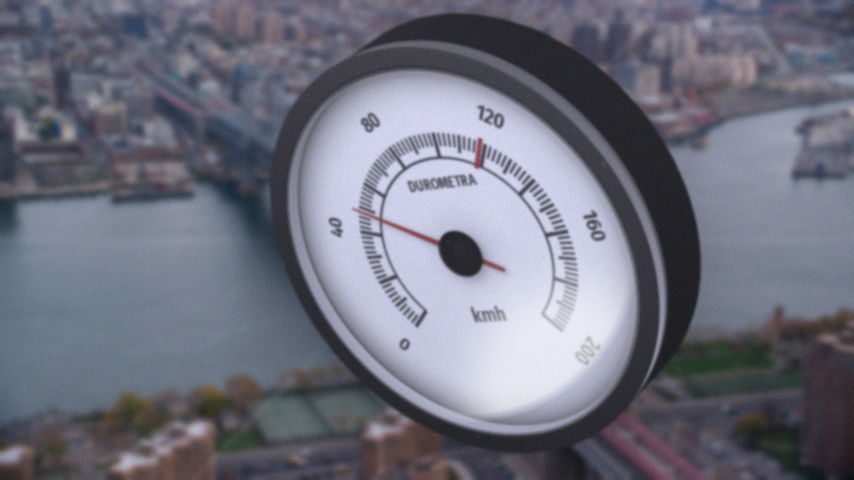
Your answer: **50** km/h
